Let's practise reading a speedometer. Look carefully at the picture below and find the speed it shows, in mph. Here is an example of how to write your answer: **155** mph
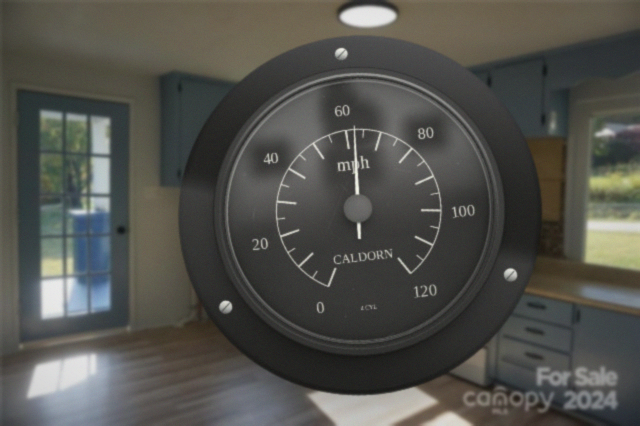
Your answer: **62.5** mph
